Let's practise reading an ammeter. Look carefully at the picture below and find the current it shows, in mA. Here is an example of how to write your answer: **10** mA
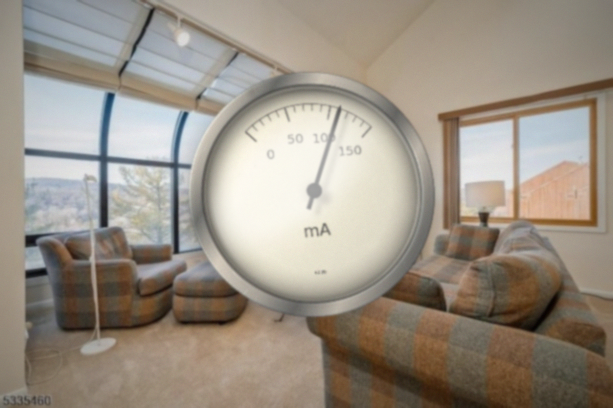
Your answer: **110** mA
